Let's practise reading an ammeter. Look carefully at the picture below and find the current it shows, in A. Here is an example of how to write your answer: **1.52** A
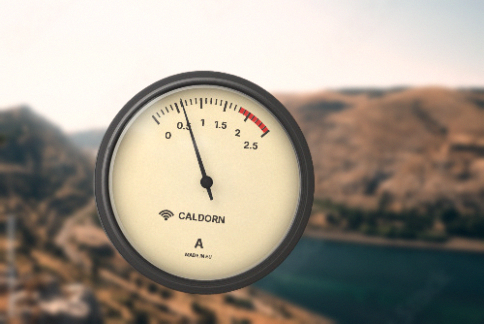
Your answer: **0.6** A
